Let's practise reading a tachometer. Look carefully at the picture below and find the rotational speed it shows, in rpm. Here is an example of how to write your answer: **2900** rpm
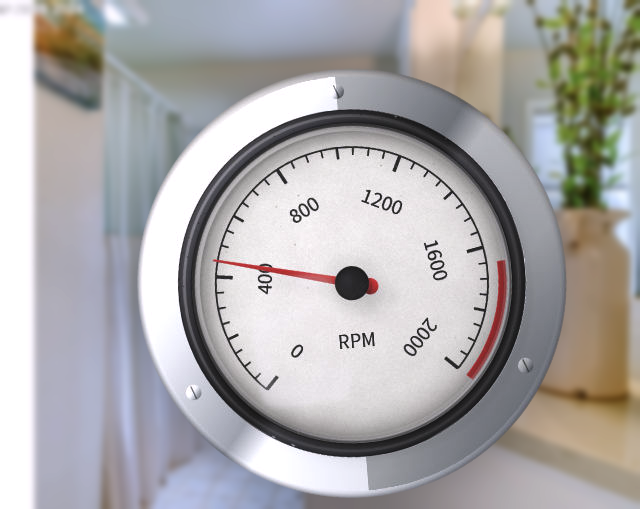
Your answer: **450** rpm
